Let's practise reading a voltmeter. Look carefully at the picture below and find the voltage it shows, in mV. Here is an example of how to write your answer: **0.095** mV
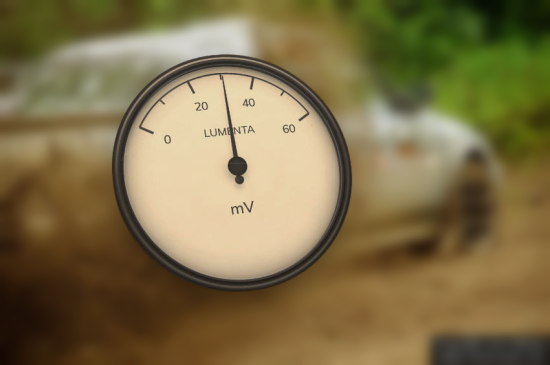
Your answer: **30** mV
